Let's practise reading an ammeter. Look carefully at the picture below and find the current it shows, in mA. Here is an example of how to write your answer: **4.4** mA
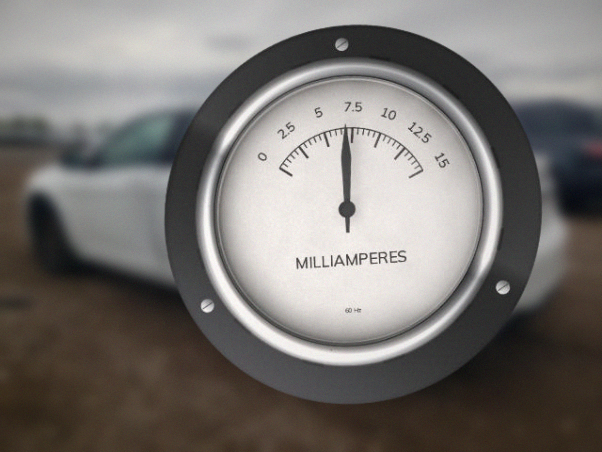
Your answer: **7** mA
